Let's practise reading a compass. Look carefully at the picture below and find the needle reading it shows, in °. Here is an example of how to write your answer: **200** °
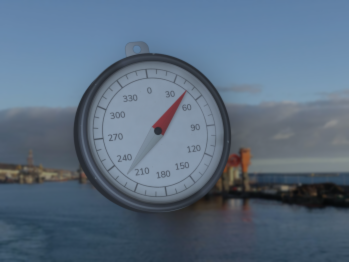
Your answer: **45** °
